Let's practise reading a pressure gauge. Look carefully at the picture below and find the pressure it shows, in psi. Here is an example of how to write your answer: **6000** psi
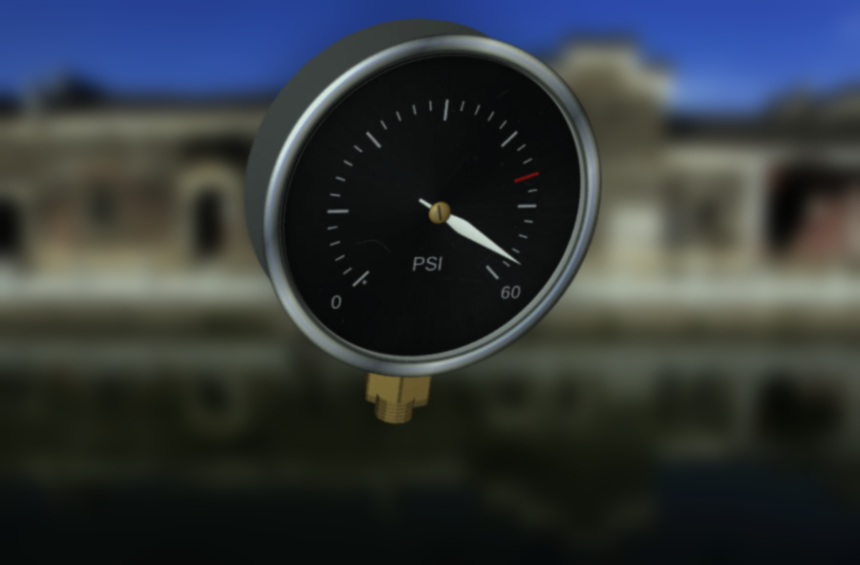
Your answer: **57** psi
